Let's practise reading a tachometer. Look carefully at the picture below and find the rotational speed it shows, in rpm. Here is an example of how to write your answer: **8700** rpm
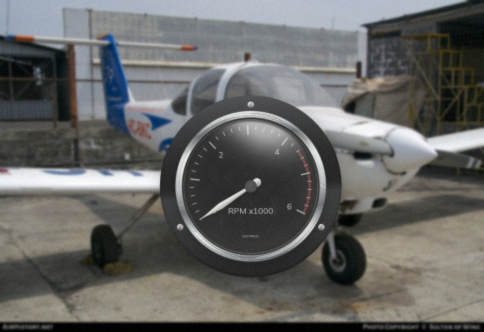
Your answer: **0** rpm
